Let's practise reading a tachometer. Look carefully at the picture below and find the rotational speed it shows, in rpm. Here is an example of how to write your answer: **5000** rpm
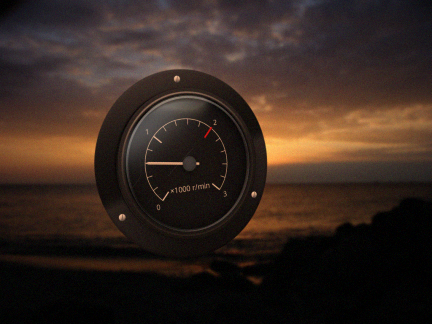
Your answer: **600** rpm
